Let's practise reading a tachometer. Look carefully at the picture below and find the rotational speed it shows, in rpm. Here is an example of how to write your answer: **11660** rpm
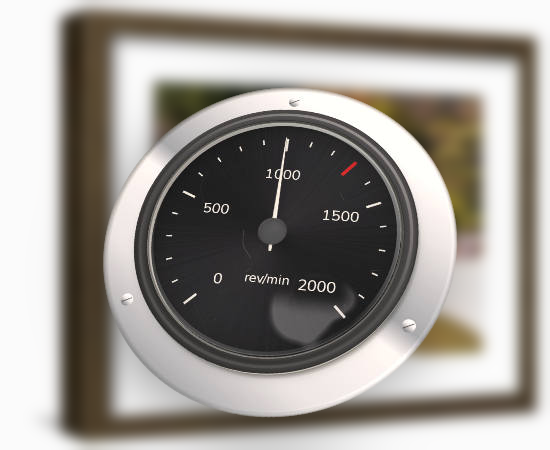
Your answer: **1000** rpm
